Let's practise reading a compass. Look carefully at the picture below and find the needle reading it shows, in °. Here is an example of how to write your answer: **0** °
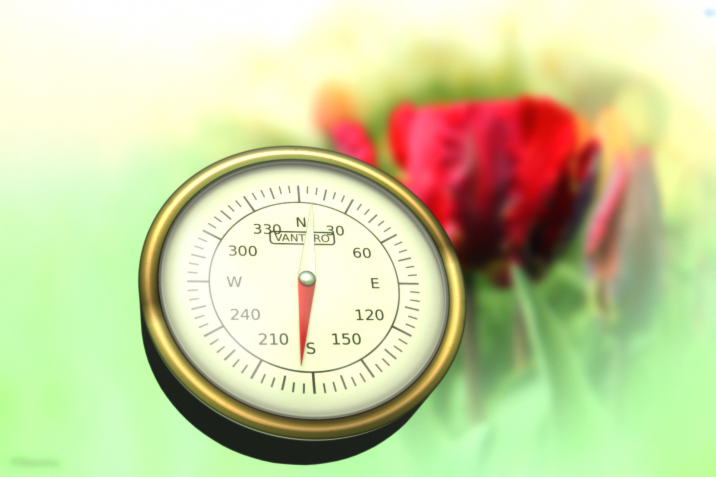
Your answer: **187.5** °
